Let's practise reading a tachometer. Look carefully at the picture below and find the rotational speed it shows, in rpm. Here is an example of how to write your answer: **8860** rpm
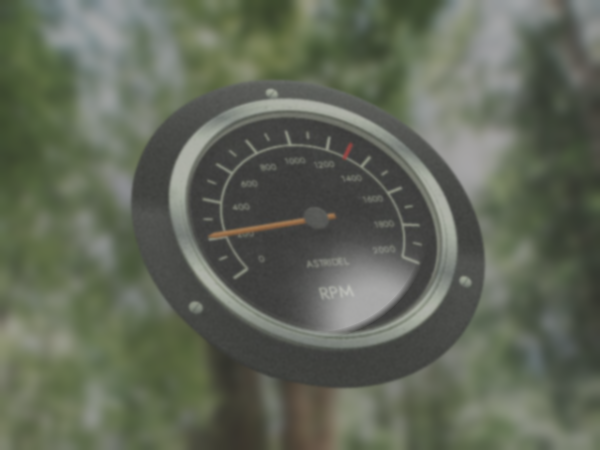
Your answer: **200** rpm
